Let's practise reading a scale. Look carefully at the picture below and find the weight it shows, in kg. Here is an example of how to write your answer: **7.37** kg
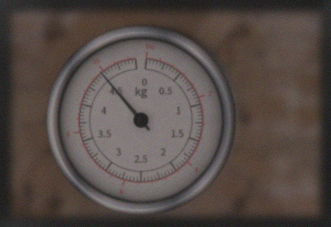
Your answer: **4.5** kg
